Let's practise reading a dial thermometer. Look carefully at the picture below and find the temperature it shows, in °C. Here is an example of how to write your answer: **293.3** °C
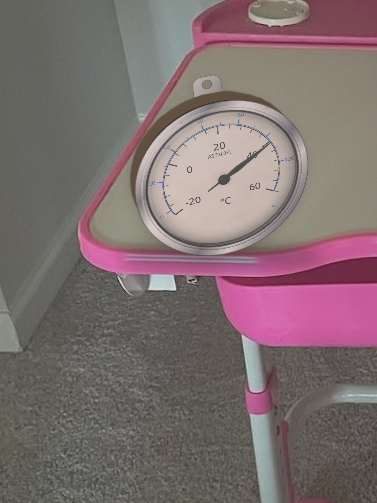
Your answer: **40** °C
